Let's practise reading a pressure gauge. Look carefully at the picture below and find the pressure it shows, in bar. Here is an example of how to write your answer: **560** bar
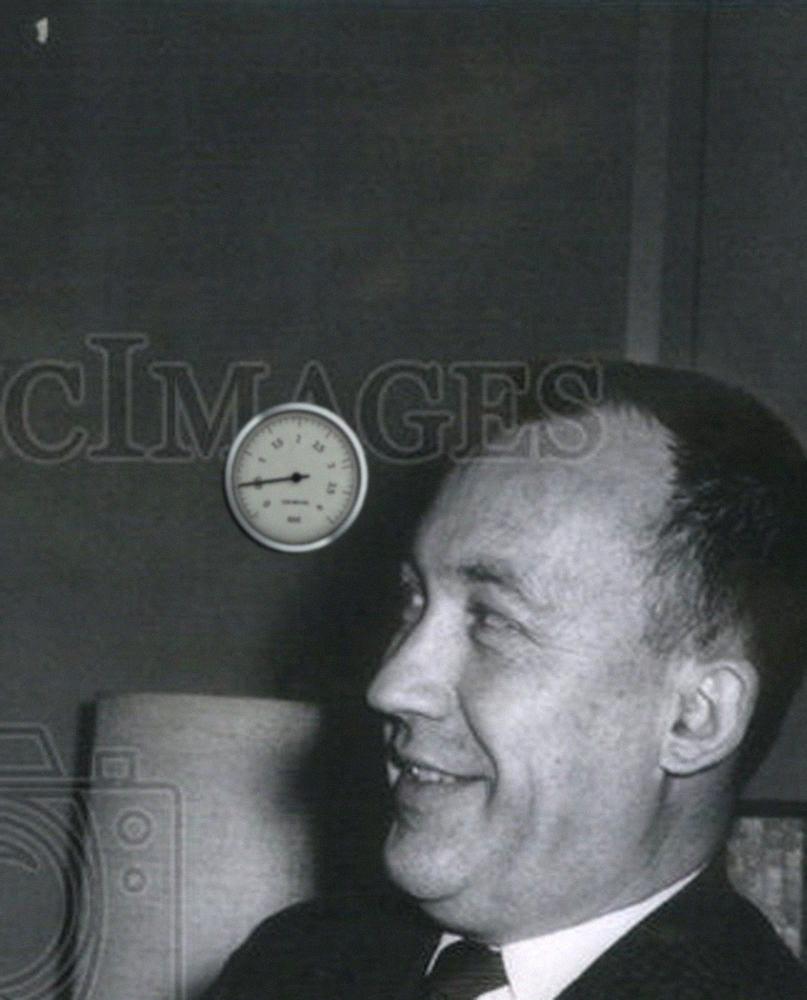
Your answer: **0.5** bar
